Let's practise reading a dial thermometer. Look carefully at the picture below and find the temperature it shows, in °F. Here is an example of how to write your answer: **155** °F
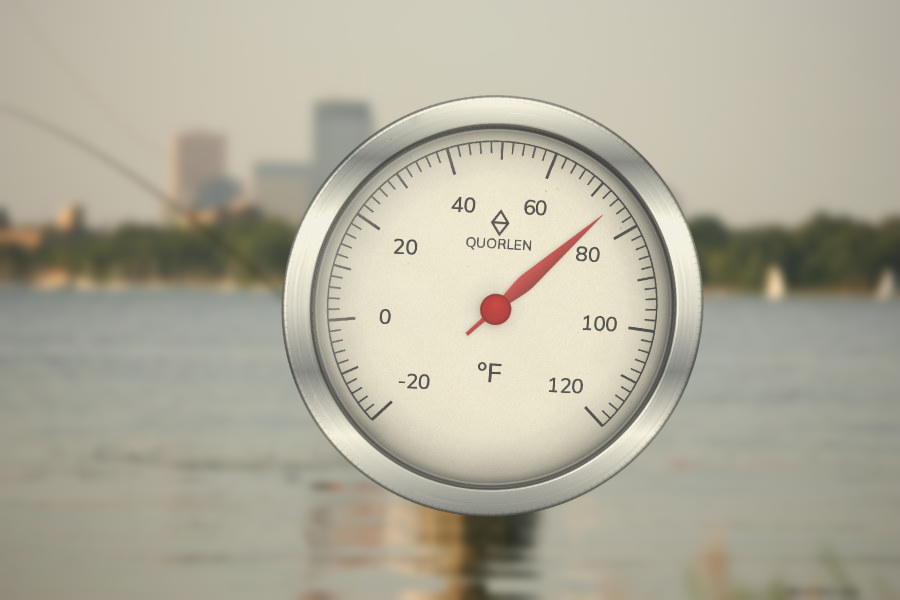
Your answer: **74** °F
